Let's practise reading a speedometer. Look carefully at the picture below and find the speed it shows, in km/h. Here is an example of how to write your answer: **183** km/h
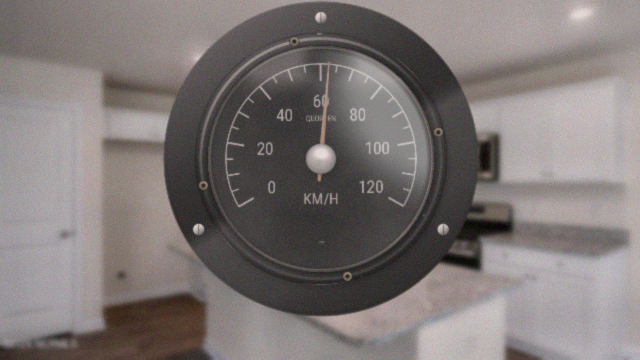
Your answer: **62.5** km/h
